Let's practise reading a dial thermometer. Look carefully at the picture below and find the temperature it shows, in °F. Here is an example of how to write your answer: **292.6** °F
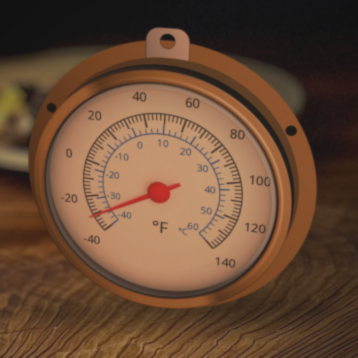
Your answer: **-30** °F
